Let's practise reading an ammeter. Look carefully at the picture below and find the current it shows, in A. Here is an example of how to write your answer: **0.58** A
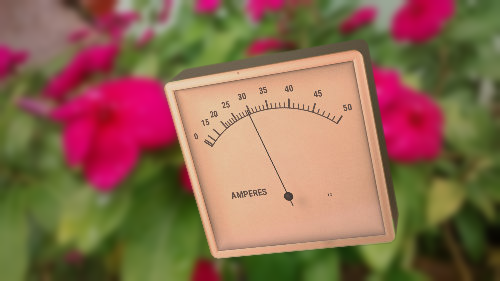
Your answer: **30** A
